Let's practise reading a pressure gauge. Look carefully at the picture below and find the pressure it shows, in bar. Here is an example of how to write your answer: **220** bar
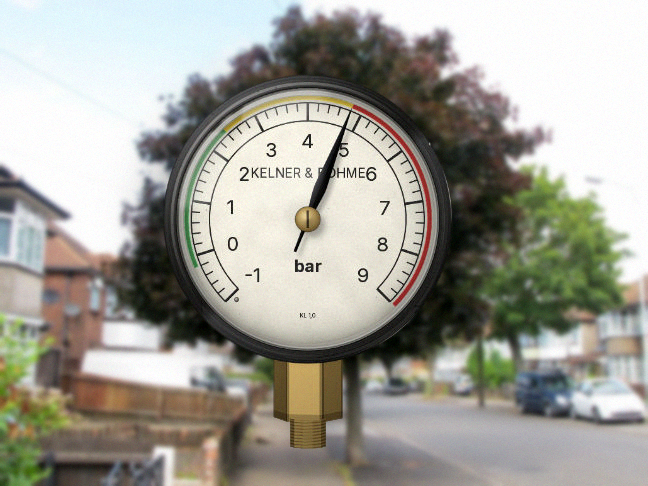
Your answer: **4.8** bar
